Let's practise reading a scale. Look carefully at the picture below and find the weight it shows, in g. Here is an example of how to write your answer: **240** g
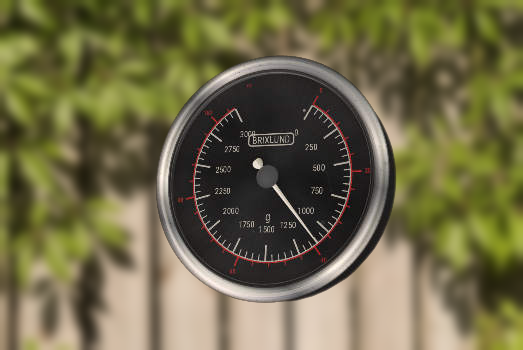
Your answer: **1100** g
